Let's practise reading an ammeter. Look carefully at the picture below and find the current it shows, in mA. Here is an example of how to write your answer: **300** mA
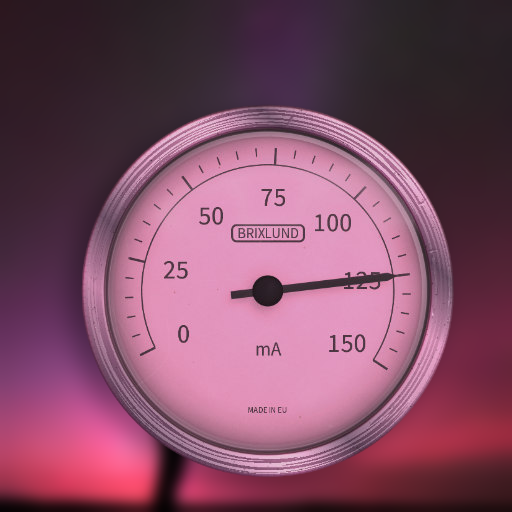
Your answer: **125** mA
